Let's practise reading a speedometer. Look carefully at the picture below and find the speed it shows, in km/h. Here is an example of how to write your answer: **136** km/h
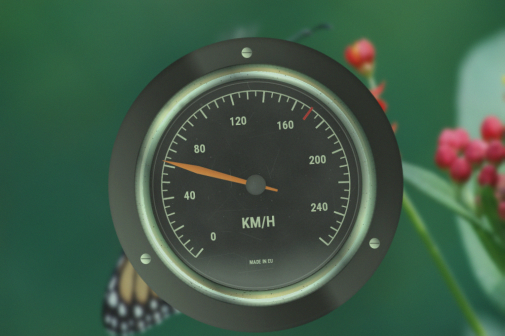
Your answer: **62.5** km/h
